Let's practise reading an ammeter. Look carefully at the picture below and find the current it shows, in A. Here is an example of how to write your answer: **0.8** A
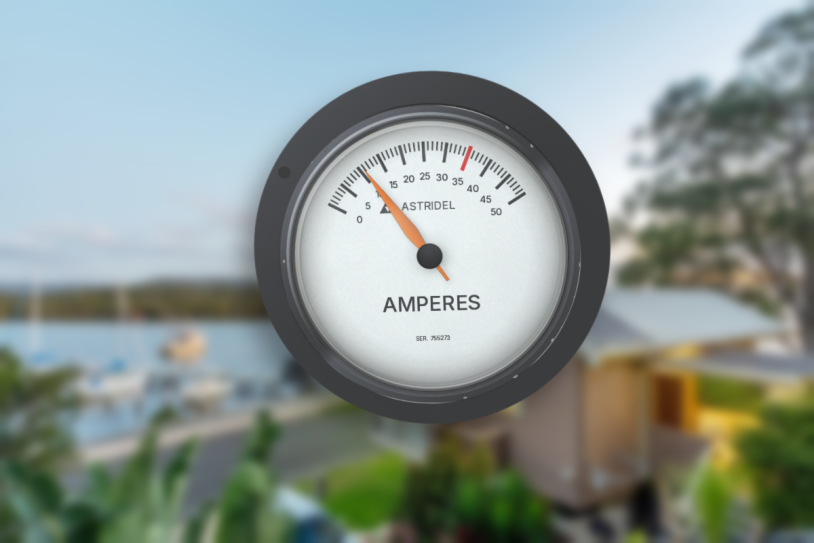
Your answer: **11** A
